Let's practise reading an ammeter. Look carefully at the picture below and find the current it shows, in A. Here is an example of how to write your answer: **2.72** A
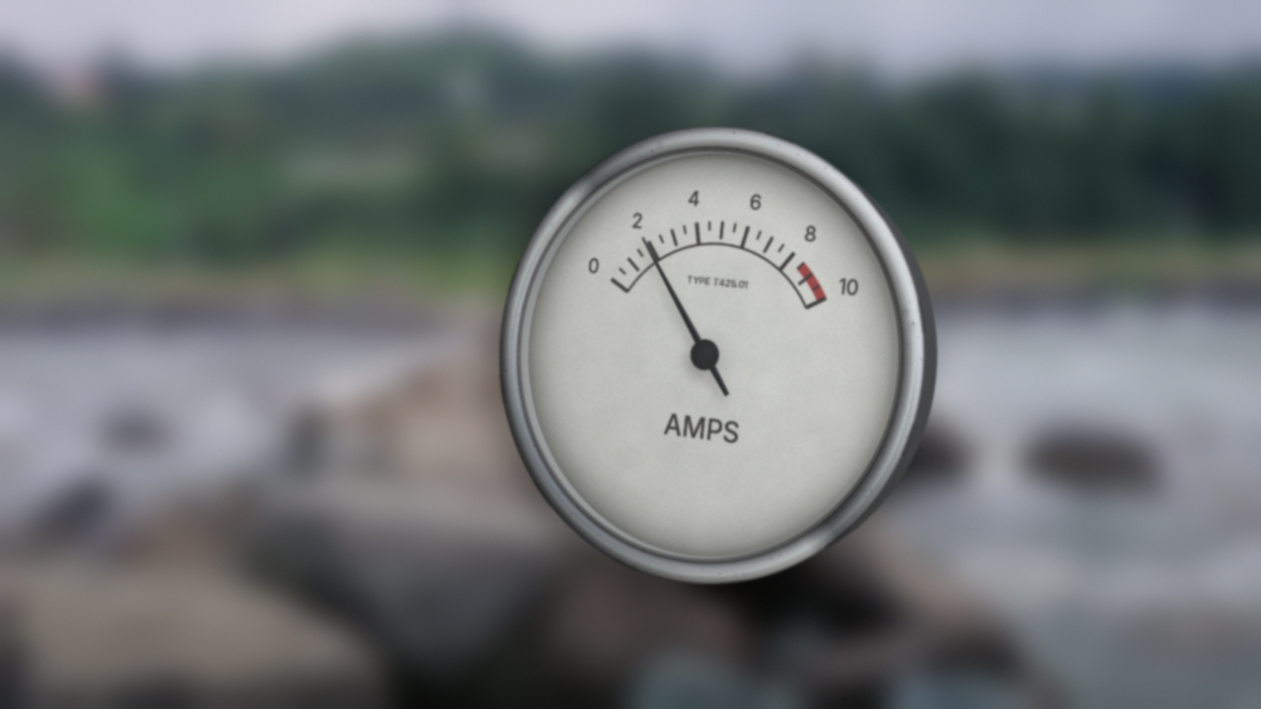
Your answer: **2** A
